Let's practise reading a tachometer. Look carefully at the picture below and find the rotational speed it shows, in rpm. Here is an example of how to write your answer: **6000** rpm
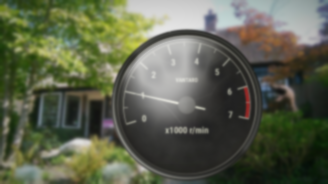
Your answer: **1000** rpm
